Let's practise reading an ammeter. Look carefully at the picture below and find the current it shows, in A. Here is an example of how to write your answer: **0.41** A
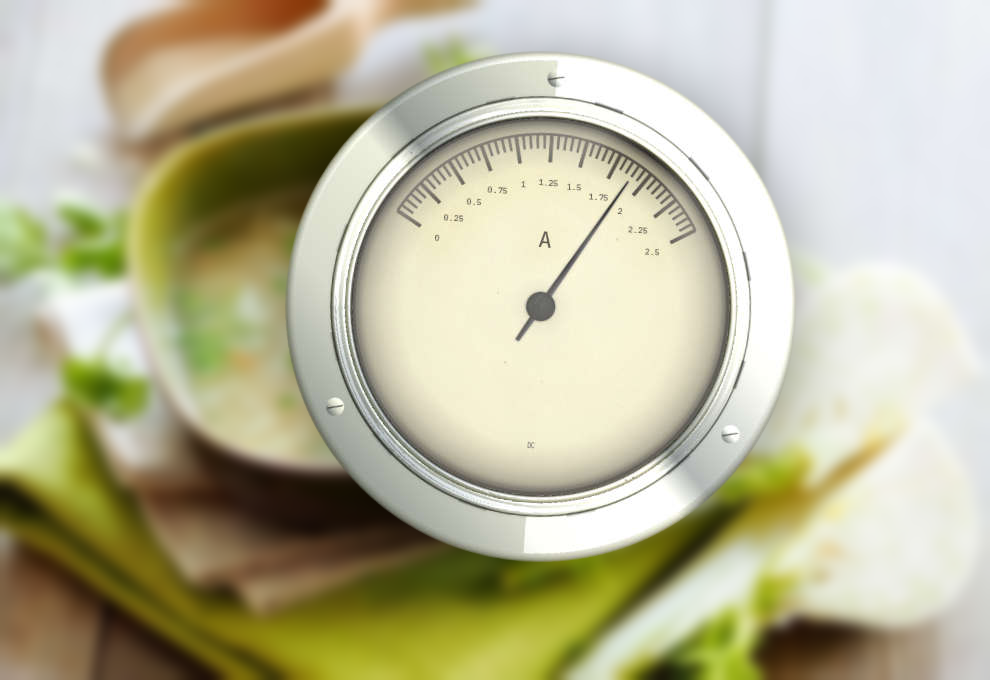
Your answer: **1.9** A
